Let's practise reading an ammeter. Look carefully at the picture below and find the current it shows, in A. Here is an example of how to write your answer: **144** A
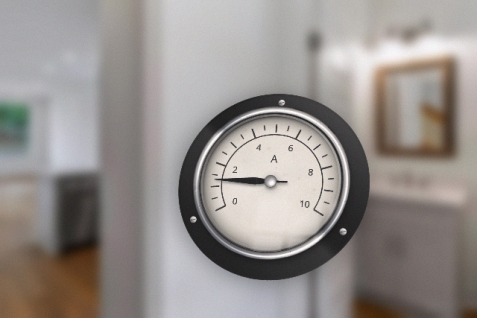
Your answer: **1.25** A
